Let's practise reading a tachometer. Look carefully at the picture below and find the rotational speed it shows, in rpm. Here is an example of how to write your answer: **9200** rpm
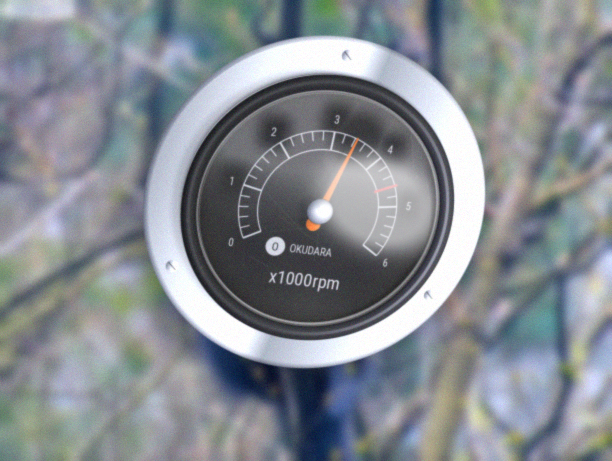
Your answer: **3400** rpm
